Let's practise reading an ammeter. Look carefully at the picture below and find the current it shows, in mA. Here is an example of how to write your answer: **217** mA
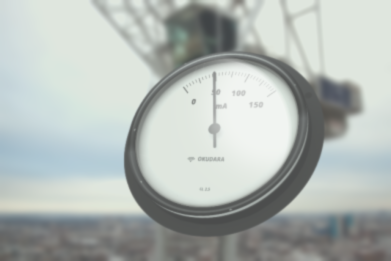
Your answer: **50** mA
